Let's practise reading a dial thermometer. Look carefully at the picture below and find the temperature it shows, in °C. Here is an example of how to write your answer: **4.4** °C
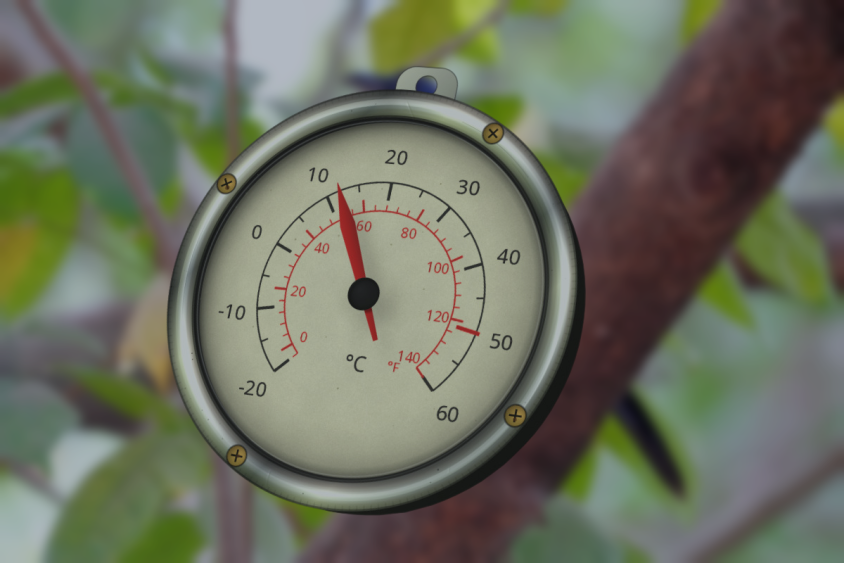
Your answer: **12.5** °C
